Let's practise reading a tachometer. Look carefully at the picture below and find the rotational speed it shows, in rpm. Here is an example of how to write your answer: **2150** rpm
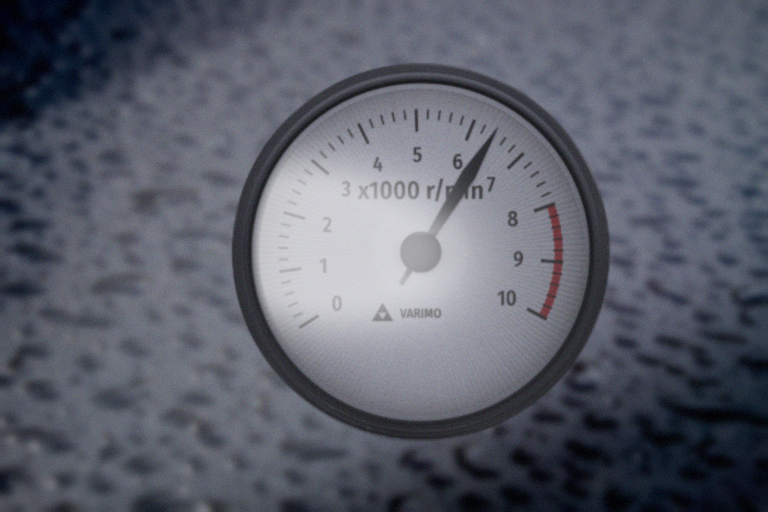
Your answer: **6400** rpm
